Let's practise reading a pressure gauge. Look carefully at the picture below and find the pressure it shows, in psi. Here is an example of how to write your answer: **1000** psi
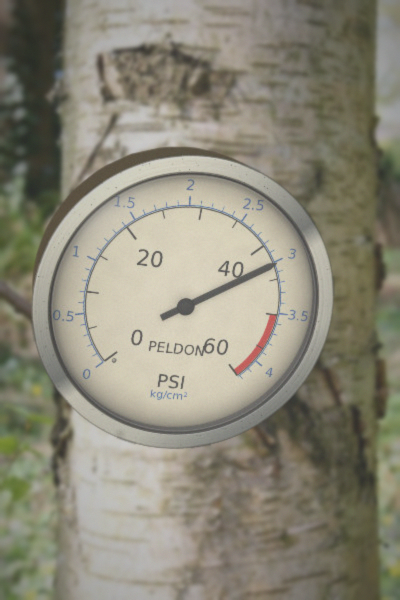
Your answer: **42.5** psi
